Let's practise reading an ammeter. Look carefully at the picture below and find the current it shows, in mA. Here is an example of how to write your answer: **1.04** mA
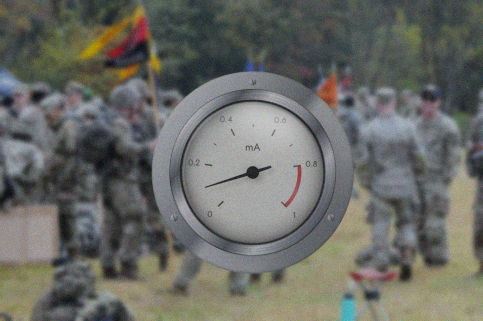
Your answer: **0.1** mA
